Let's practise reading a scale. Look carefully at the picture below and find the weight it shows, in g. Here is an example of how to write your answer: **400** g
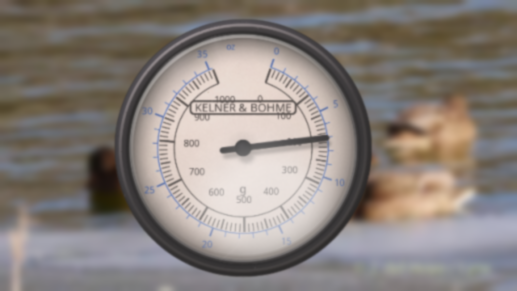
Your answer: **200** g
